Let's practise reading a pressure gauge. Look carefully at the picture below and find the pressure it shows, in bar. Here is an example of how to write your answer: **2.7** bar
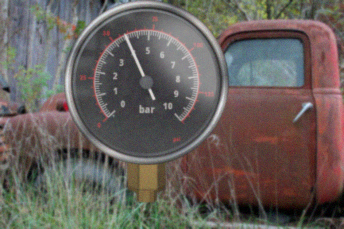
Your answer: **4** bar
